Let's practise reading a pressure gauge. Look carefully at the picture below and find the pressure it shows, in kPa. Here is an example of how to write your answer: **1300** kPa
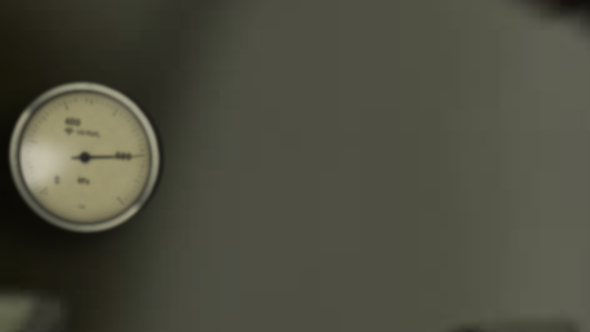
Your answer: **800** kPa
